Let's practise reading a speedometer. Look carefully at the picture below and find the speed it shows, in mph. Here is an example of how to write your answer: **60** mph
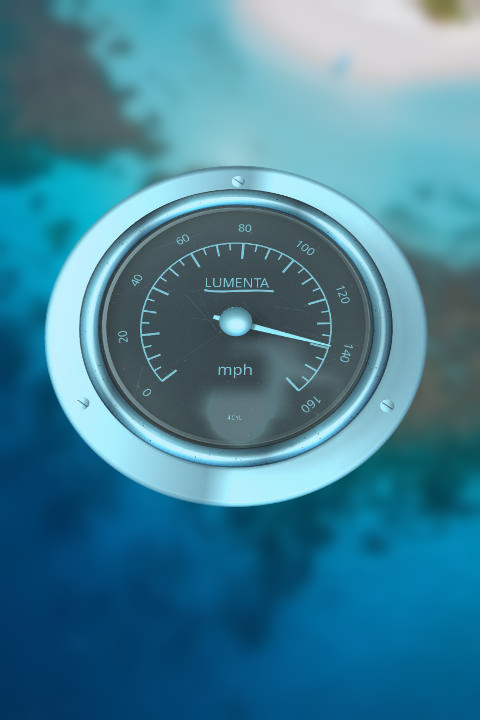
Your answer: **140** mph
